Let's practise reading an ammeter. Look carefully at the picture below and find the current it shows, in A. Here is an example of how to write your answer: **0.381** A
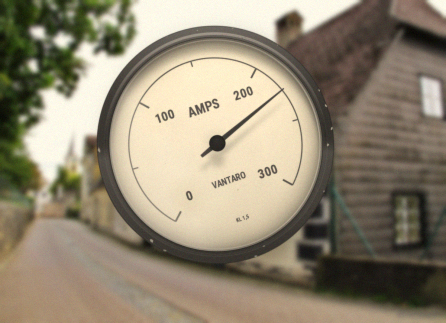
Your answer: **225** A
